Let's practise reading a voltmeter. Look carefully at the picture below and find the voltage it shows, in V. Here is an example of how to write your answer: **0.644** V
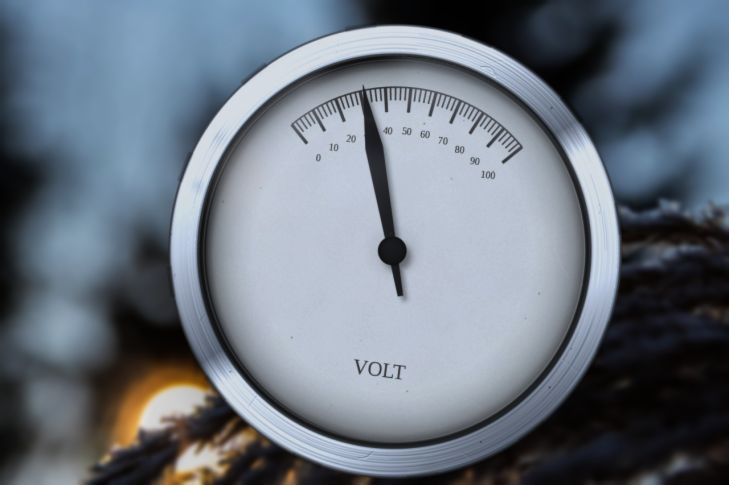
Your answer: **32** V
